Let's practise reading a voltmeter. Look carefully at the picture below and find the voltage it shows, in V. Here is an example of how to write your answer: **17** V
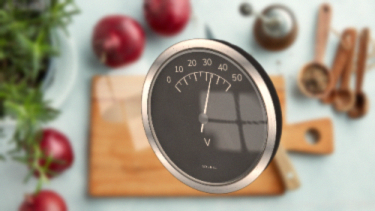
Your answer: **35** V
